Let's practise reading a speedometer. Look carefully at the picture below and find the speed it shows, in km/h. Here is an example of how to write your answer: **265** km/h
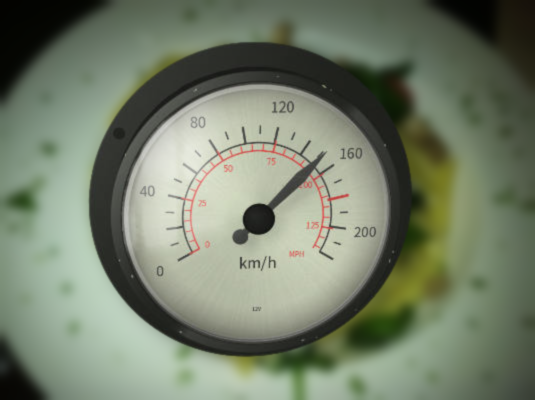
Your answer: **150** km/h
